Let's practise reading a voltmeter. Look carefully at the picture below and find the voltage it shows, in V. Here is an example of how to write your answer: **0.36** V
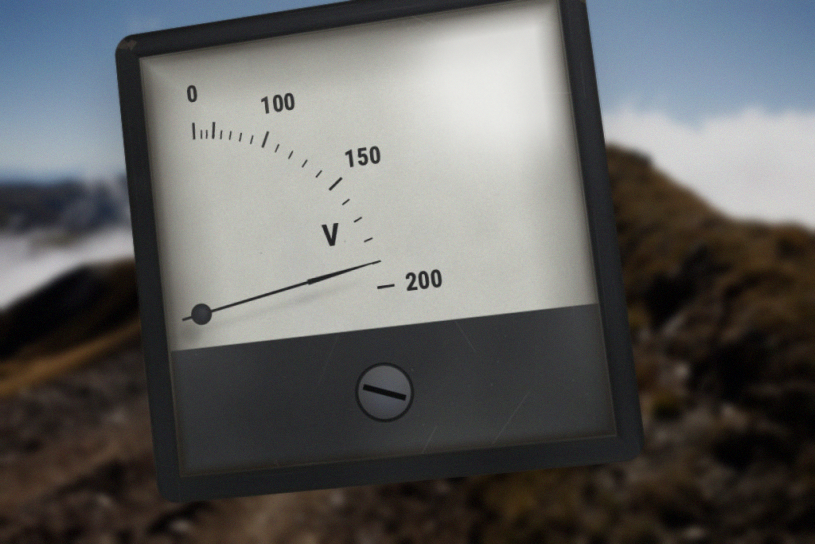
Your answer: **190** V
